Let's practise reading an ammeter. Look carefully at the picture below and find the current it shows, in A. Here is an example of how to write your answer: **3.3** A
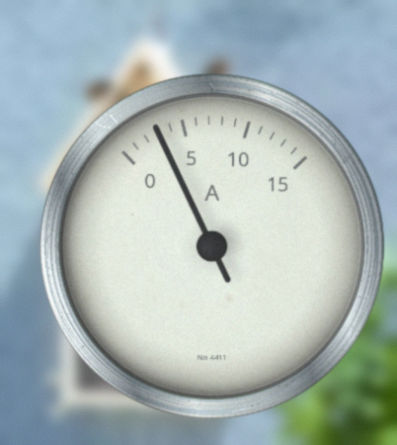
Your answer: **3** A
